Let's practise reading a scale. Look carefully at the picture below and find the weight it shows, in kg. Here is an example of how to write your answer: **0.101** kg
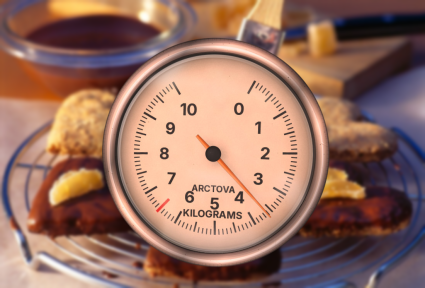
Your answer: **3.6** kg
